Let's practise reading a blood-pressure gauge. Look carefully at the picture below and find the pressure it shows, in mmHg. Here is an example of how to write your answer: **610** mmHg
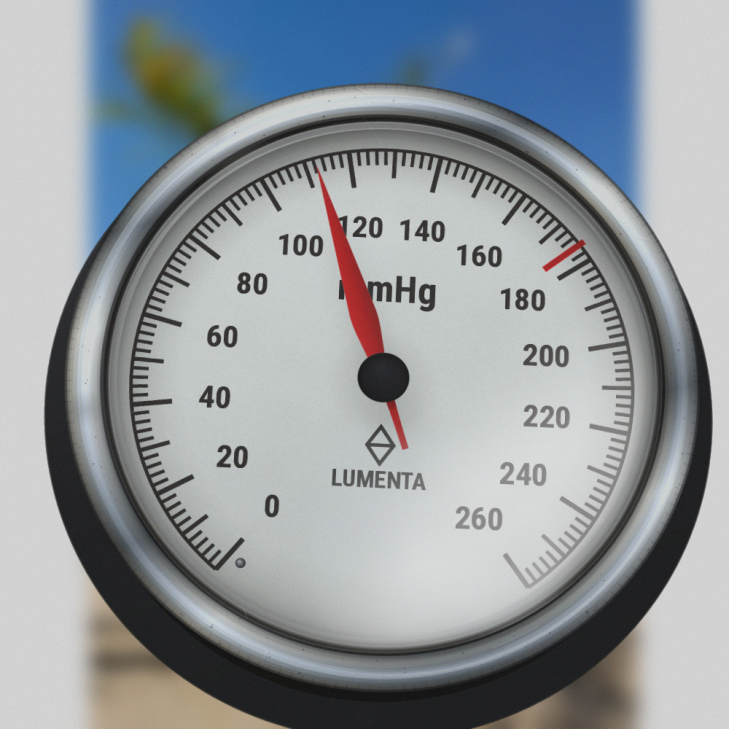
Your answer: **112** mmHg
